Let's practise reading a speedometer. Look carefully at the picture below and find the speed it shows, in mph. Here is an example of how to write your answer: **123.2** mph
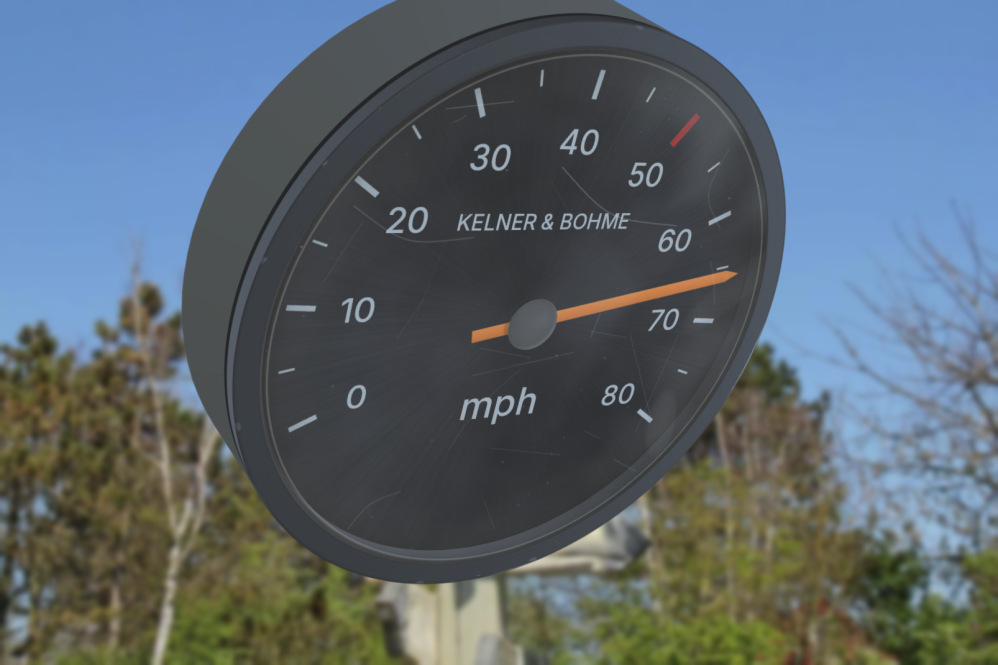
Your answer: **65** mph
